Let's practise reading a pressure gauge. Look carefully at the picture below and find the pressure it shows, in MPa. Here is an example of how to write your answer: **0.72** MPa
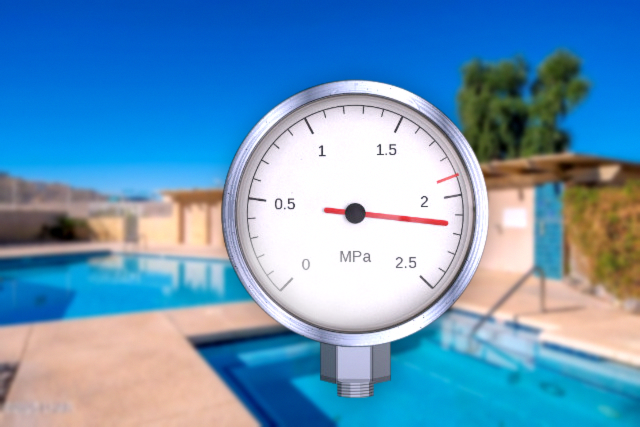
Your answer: **2.15** MPa
